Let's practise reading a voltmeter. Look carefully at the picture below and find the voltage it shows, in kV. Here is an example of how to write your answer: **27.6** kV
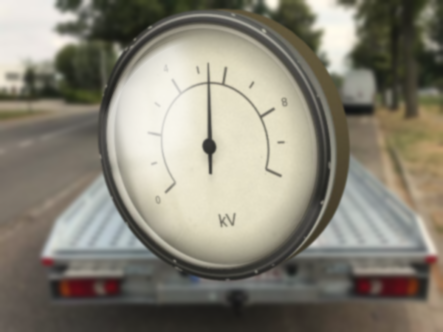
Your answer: **5.5** kV
